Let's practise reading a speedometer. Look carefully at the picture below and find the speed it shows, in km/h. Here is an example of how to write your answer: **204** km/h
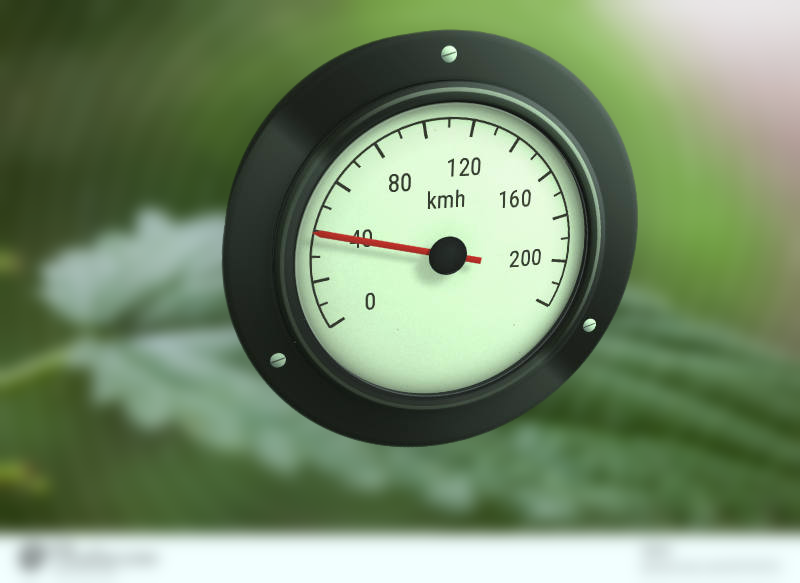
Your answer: **40** km/h
